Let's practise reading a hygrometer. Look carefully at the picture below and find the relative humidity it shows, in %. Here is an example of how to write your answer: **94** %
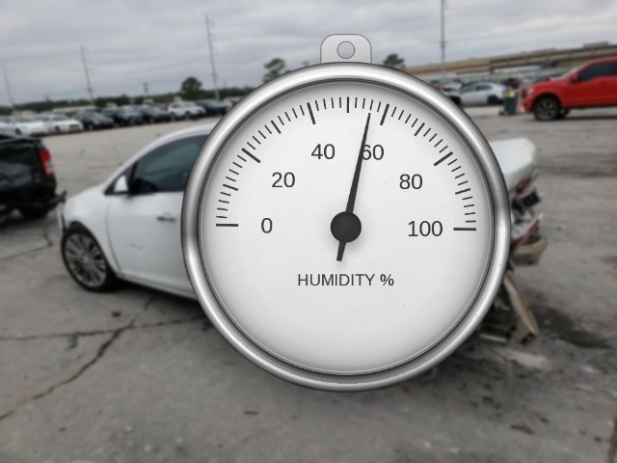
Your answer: **56** %
